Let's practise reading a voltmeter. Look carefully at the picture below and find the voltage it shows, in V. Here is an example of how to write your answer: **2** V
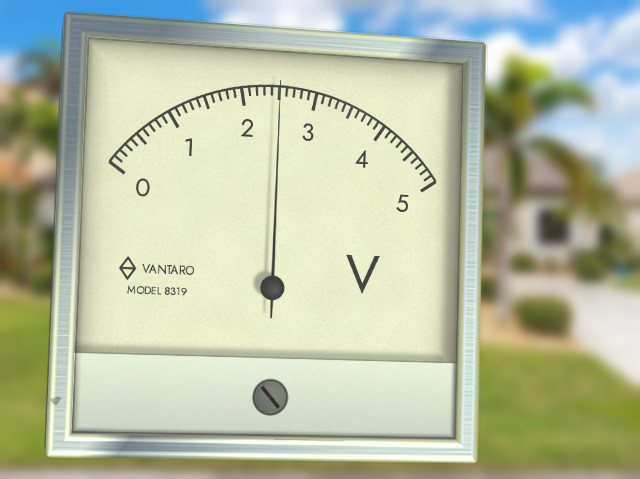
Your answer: **2.5** V
